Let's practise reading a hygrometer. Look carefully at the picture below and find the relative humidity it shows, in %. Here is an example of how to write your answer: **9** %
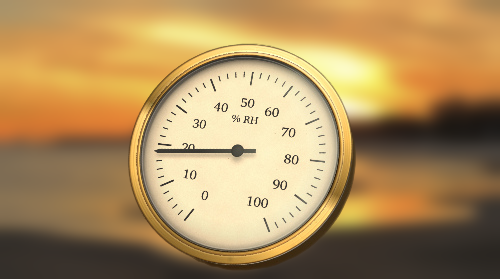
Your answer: **18** %
